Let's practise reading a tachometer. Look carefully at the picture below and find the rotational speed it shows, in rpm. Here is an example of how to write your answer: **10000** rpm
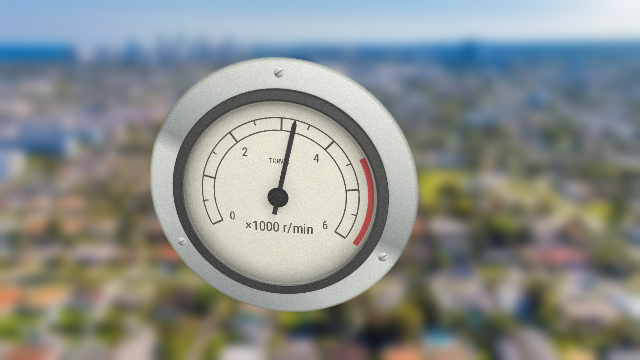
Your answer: **3250** rpm
